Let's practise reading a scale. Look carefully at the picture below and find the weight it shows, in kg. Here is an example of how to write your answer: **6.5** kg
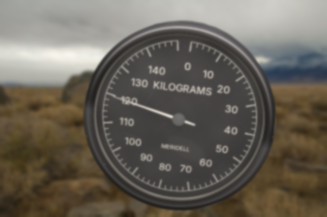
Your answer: **120** kg
